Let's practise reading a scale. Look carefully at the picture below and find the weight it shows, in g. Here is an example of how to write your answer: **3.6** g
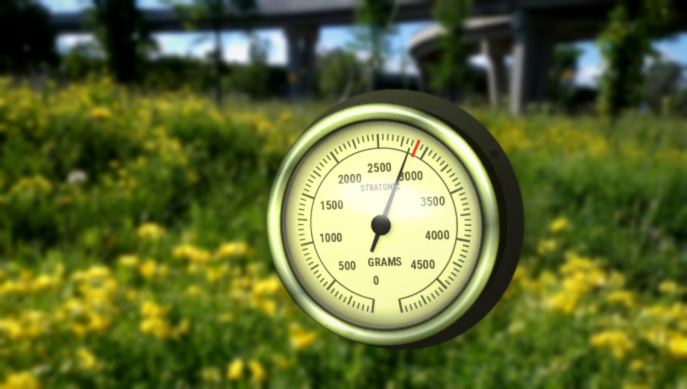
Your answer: **2850** g
